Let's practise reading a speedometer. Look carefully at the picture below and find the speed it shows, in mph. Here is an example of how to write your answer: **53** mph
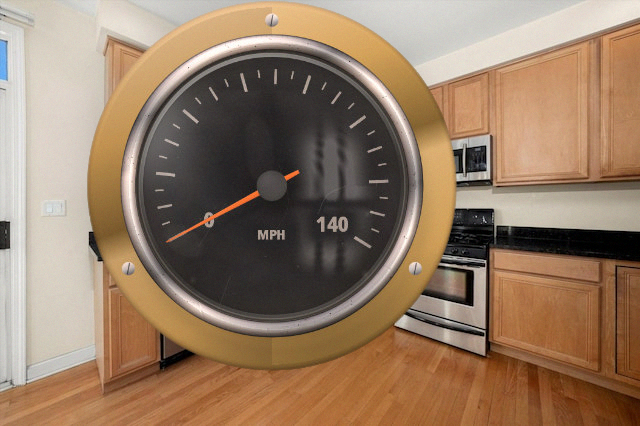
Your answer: **0** mph
